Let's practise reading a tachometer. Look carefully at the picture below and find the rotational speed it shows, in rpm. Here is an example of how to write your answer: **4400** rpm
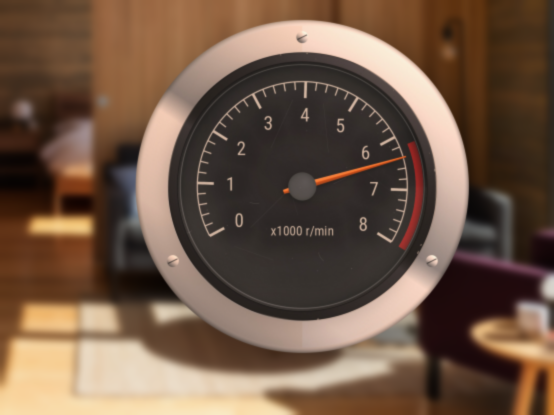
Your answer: **6400** rpm
